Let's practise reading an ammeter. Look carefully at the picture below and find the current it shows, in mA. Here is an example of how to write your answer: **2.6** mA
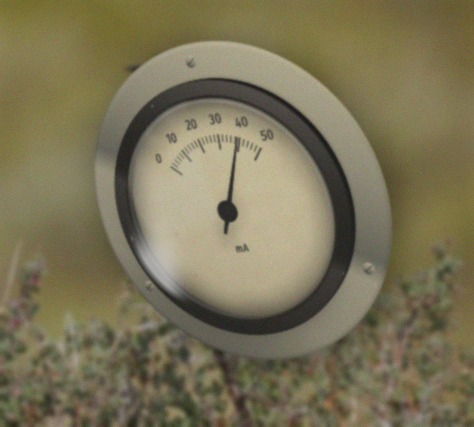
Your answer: **40** mA
